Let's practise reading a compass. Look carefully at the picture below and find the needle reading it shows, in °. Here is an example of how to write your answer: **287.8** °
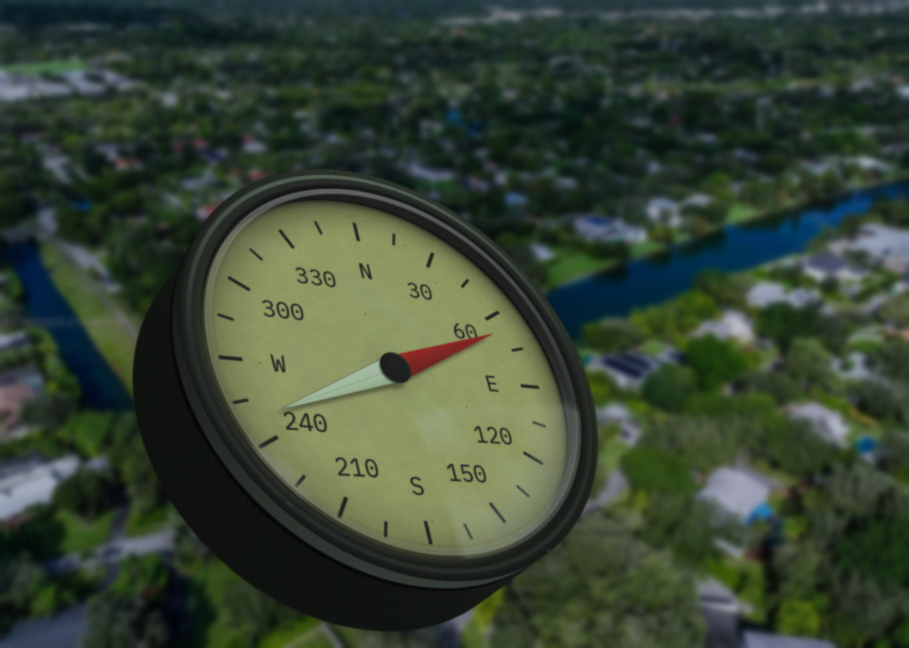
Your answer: **67.5** °
